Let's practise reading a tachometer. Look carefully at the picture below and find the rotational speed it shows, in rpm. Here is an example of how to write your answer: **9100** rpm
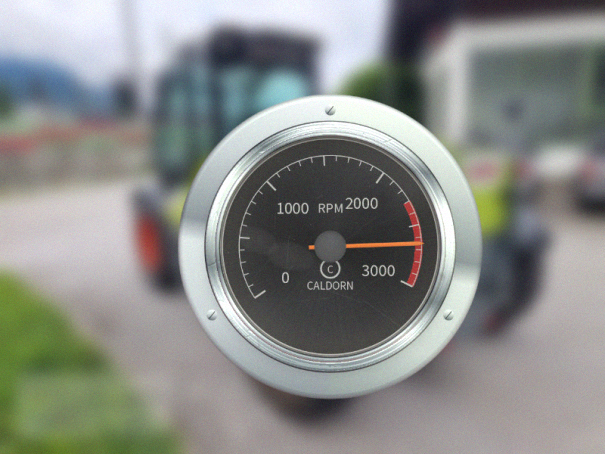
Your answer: **2650** rpm
